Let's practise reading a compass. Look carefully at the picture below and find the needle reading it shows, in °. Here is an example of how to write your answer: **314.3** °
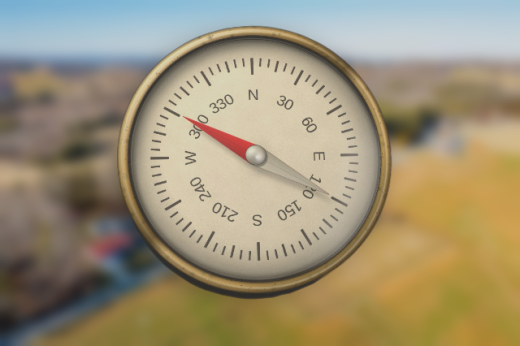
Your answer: **300** °
